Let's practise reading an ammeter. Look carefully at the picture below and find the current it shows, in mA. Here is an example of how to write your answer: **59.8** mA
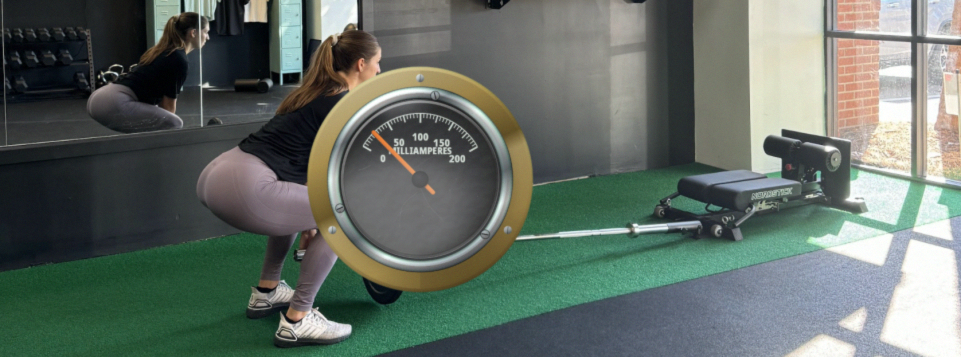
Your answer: **25** mA
